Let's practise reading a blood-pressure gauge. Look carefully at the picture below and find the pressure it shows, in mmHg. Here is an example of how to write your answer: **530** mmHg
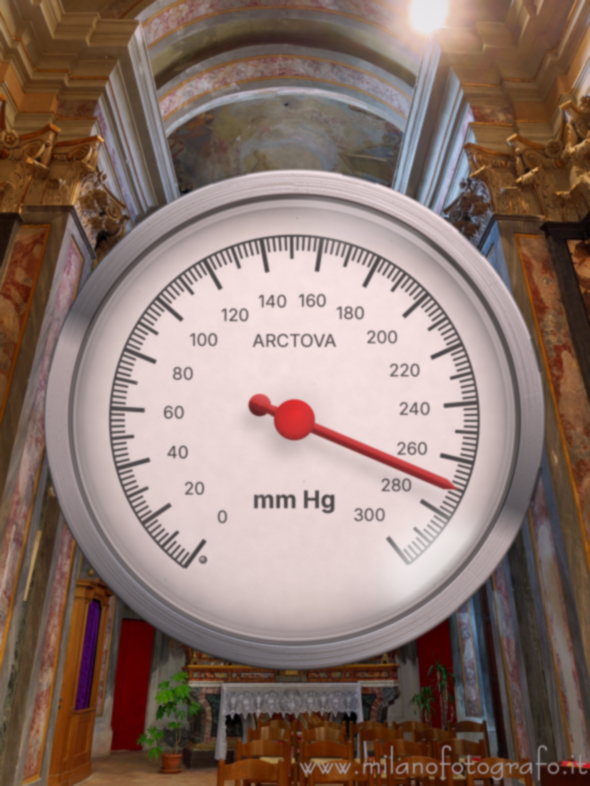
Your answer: **270** mmHg
